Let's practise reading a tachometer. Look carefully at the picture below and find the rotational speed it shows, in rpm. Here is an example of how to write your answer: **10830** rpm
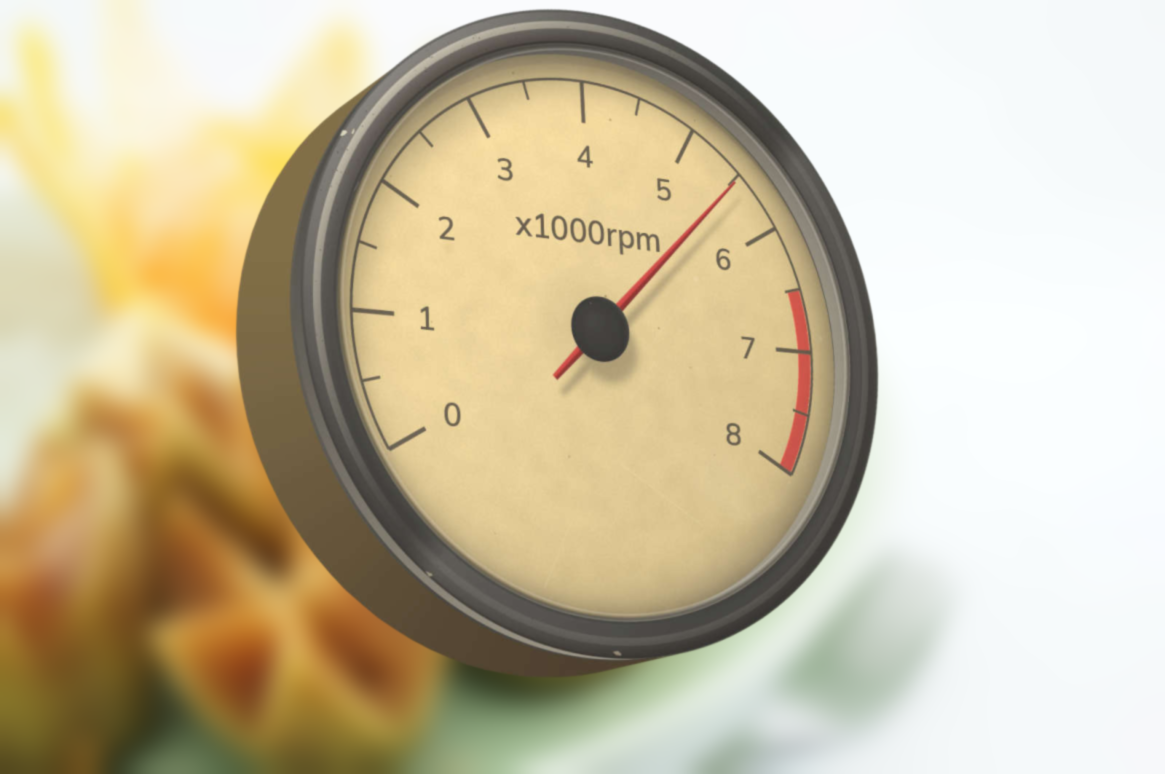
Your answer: **5500** rpm
